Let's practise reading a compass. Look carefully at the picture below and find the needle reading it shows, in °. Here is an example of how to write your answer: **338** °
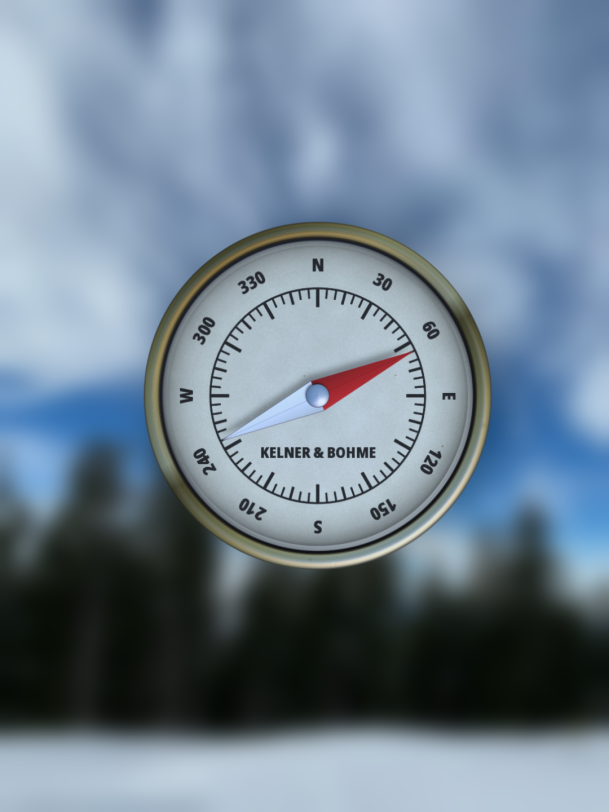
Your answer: **65** °
